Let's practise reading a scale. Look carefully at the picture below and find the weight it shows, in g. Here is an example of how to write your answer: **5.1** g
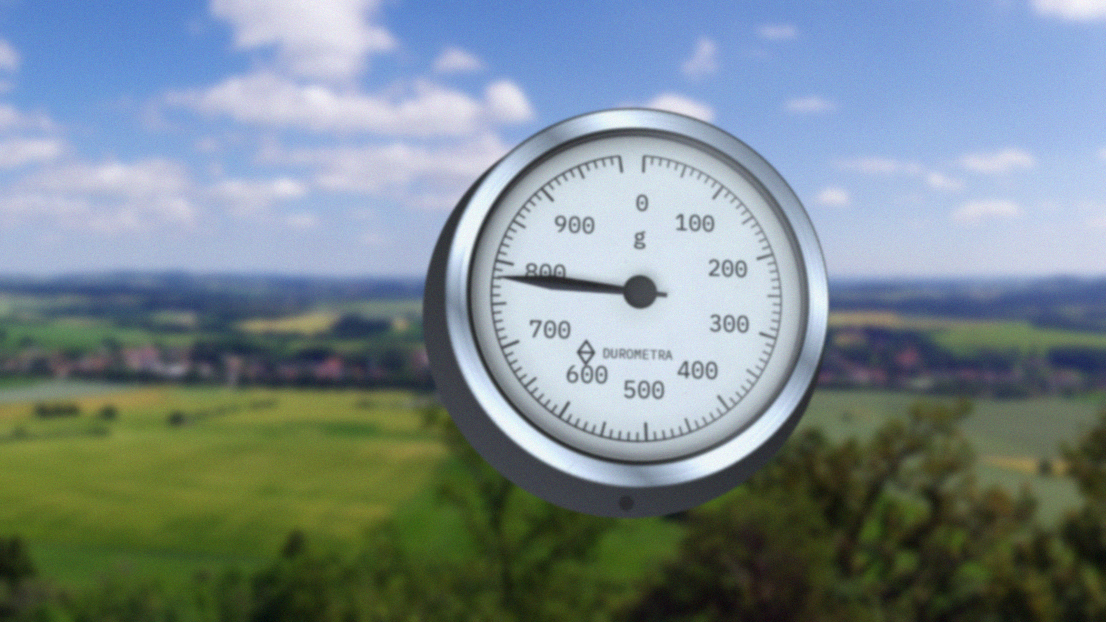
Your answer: **780** g
